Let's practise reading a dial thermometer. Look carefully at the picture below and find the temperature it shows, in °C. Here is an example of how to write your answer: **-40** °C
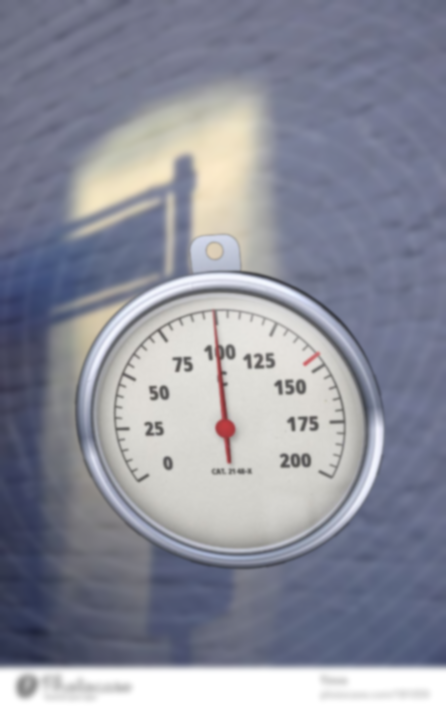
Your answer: **100** °C
